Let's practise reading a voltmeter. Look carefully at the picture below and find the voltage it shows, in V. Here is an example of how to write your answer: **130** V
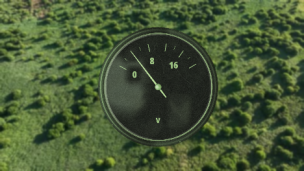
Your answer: **4** V
